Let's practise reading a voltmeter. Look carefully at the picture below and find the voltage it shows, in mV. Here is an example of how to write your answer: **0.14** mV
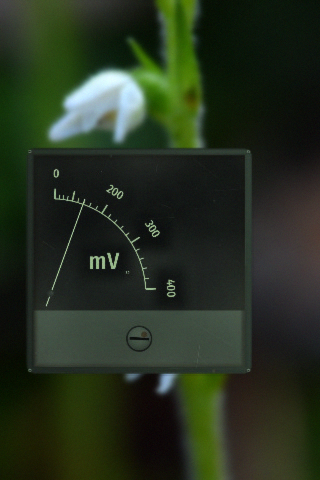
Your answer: **140** mV
